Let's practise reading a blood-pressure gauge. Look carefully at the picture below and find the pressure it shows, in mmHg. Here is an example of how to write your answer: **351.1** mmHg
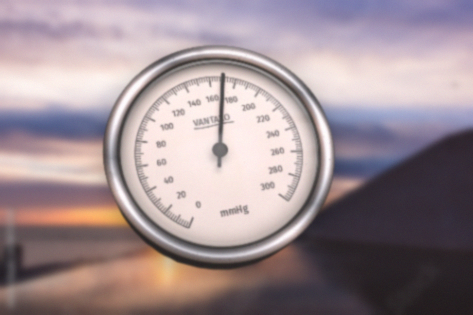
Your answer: **170** mmHg
